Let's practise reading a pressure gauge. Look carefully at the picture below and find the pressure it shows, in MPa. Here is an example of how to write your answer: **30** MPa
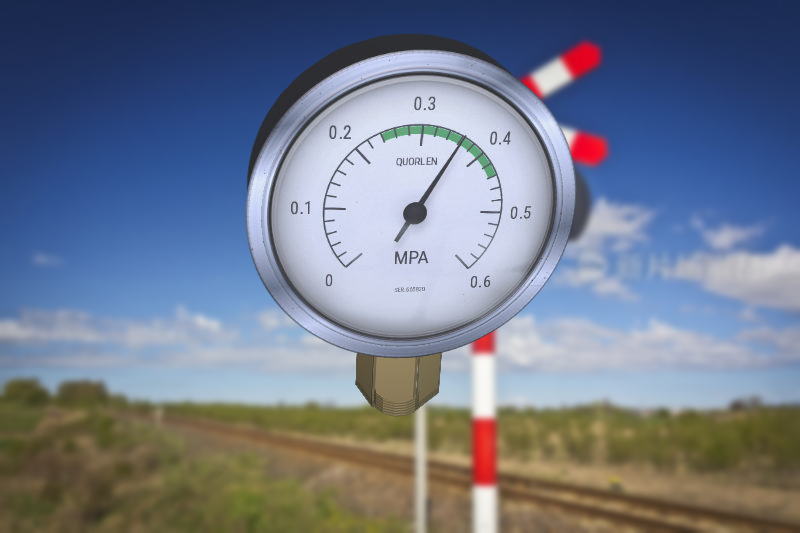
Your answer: **0.36** MPa
